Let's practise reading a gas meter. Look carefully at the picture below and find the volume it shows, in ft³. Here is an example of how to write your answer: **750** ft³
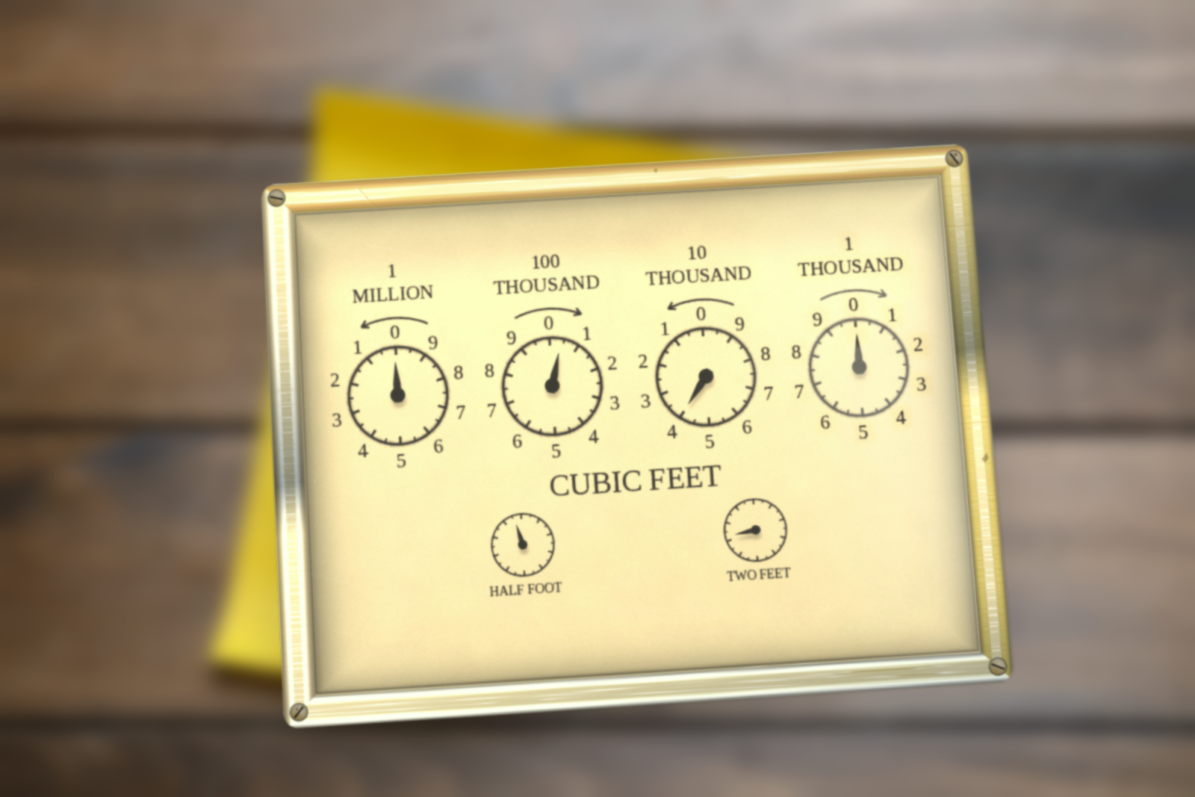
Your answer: **4000** ft³
